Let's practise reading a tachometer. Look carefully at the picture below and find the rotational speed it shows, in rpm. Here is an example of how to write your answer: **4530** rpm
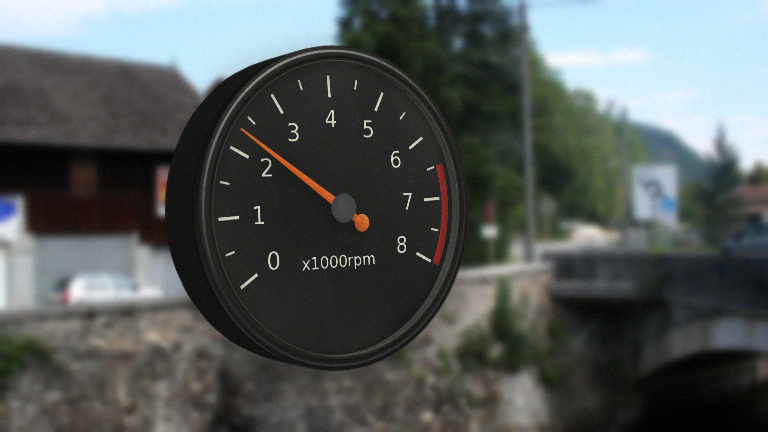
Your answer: **2250** rpm
